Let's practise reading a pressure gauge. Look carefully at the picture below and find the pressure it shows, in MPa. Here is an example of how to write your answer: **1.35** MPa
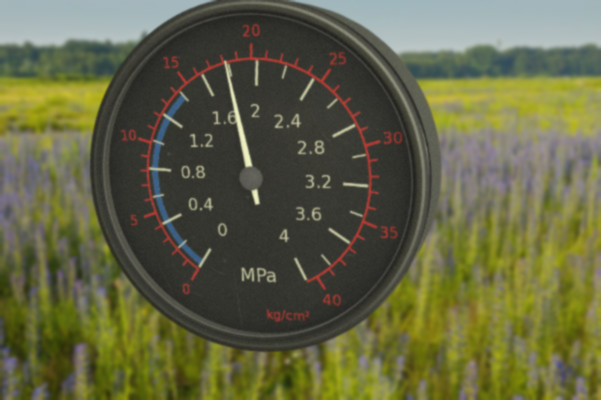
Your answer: **1.8** MPa
